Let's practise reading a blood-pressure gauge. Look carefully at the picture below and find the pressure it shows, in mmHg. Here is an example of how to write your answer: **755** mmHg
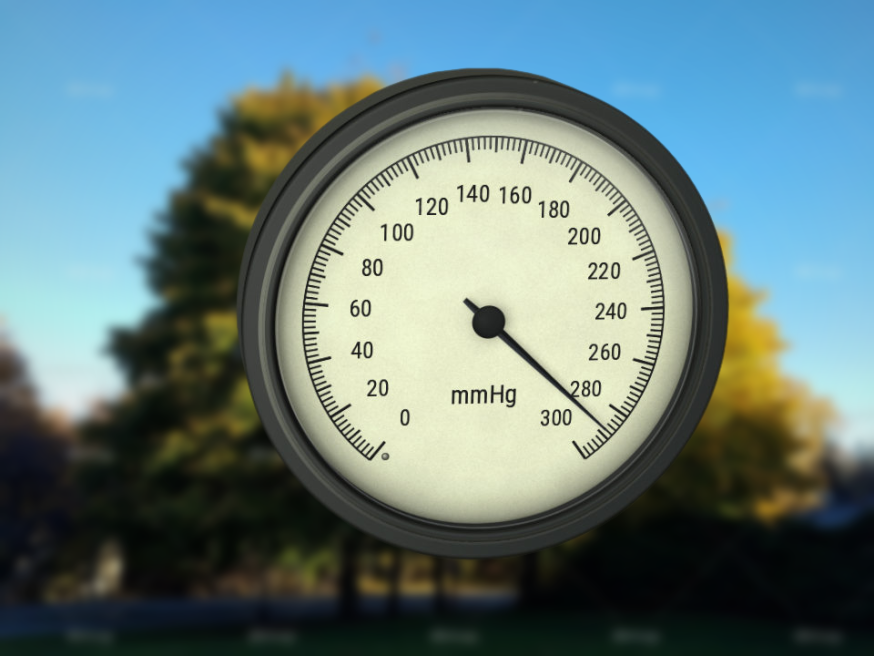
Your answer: **288** mmHg
